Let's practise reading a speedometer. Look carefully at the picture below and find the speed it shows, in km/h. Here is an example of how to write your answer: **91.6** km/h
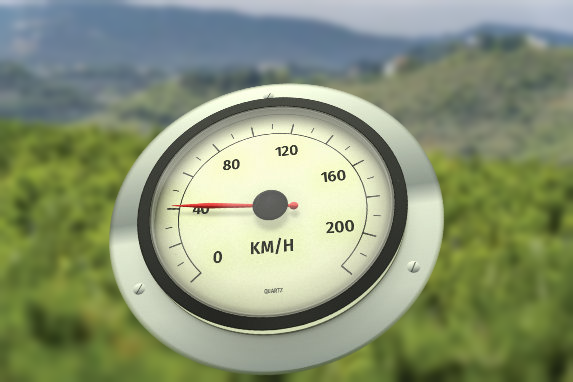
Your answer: **40** km/h
